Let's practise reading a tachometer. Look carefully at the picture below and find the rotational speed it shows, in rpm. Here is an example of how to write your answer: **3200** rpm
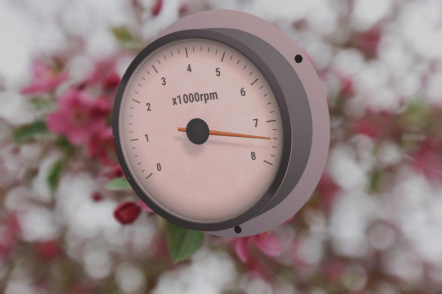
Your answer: **7400** rpm
